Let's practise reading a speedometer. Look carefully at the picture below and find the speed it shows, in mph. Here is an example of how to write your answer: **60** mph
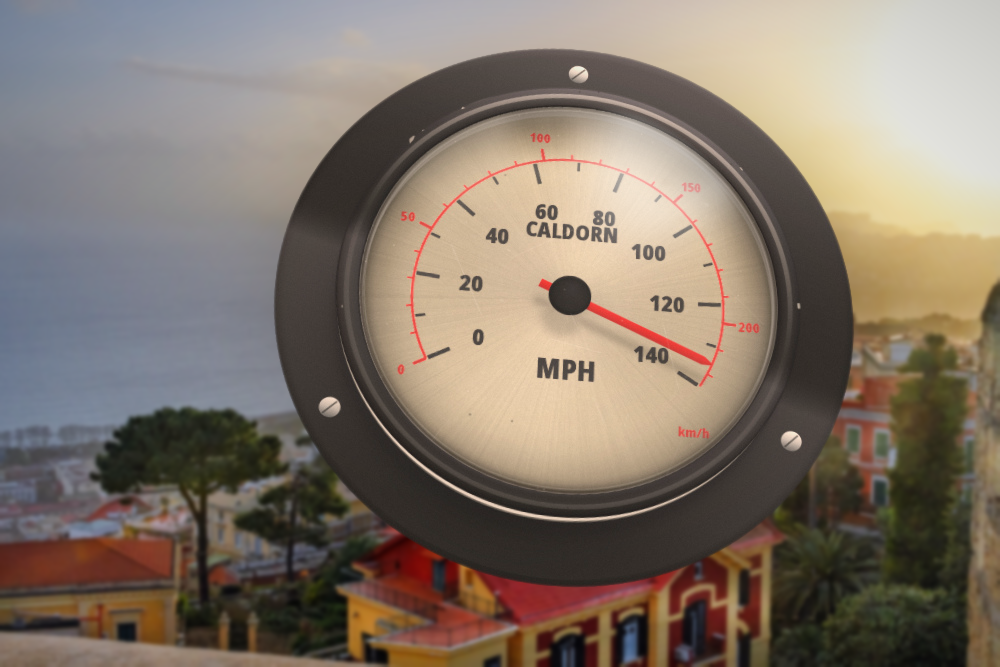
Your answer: **135** mph
